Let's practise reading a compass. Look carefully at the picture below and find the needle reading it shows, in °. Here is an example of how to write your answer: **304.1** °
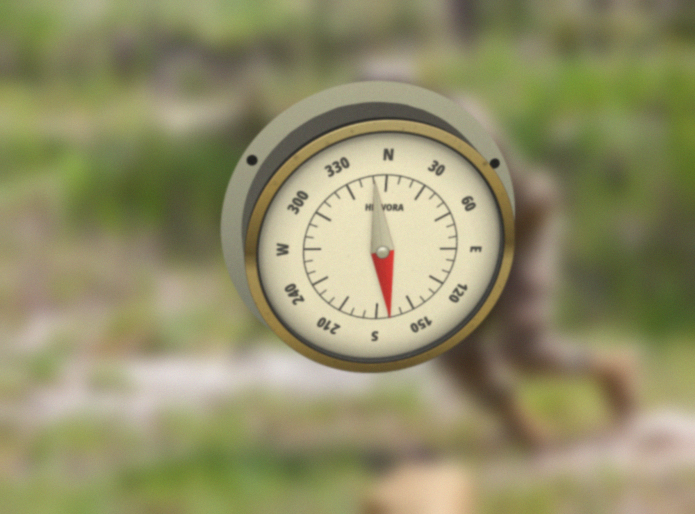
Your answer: **170** °
